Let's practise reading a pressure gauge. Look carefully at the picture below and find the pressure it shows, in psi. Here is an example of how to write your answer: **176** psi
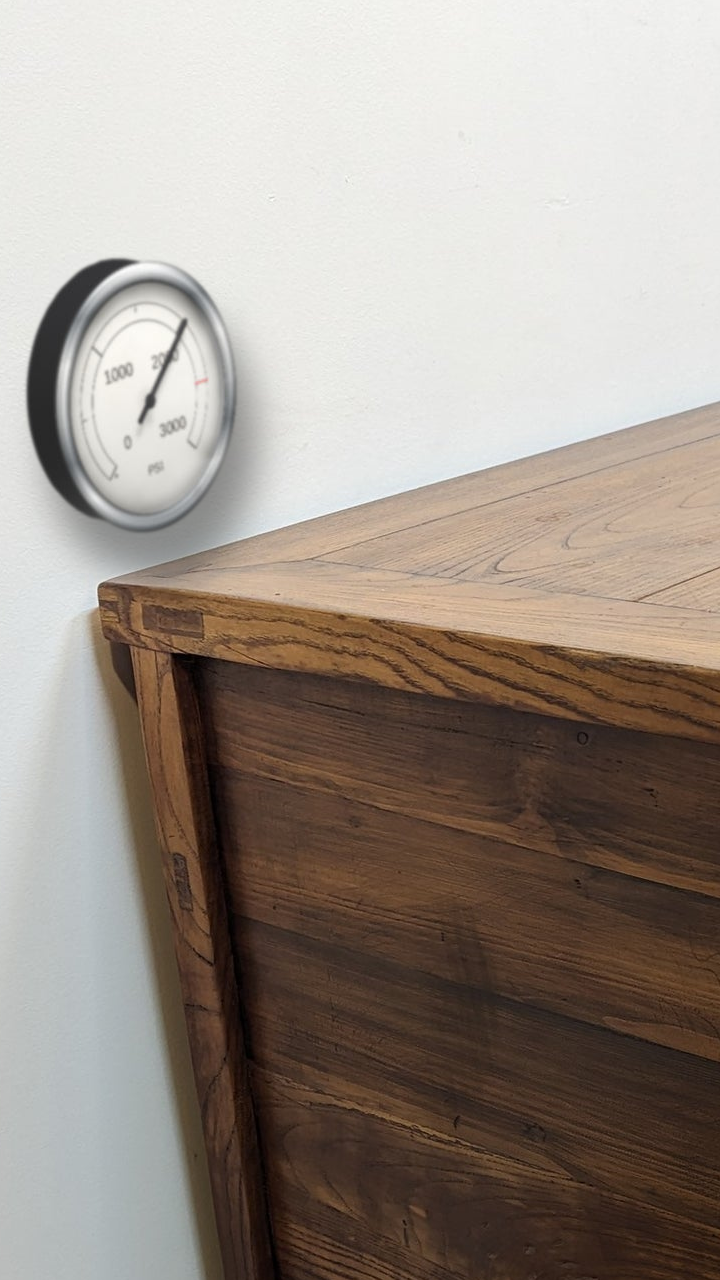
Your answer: **2000** psi
